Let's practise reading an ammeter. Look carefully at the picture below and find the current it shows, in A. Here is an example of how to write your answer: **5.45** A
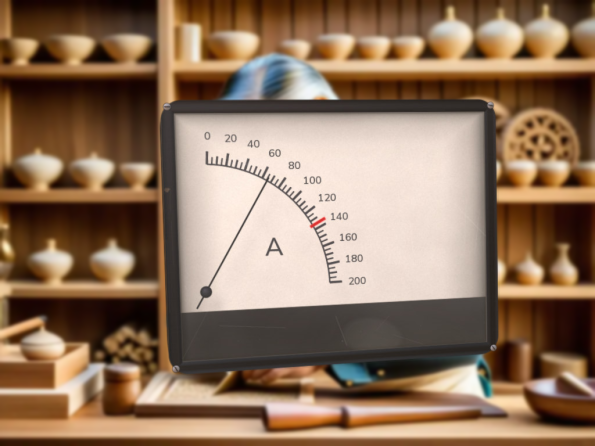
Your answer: **65** A
